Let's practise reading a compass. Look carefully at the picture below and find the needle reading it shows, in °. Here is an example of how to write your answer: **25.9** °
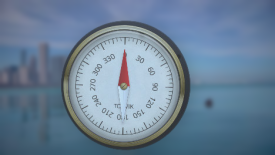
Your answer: **0** °
